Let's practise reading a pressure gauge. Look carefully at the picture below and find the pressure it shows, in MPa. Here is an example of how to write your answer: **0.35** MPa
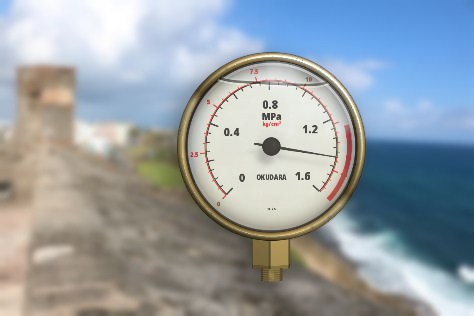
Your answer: **1.4** MPa
